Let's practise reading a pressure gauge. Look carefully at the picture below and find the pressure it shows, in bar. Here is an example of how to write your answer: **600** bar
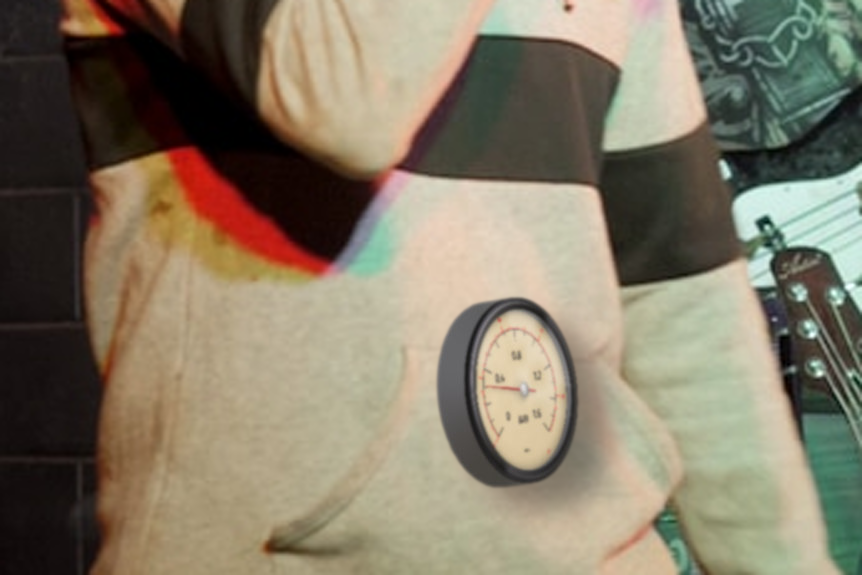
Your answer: **0.3** bar
